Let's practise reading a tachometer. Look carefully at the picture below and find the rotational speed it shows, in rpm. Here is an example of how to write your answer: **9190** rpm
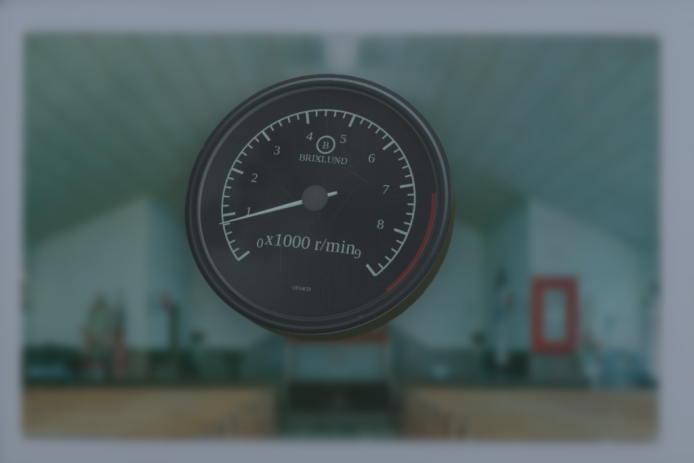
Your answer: **800** rpm
